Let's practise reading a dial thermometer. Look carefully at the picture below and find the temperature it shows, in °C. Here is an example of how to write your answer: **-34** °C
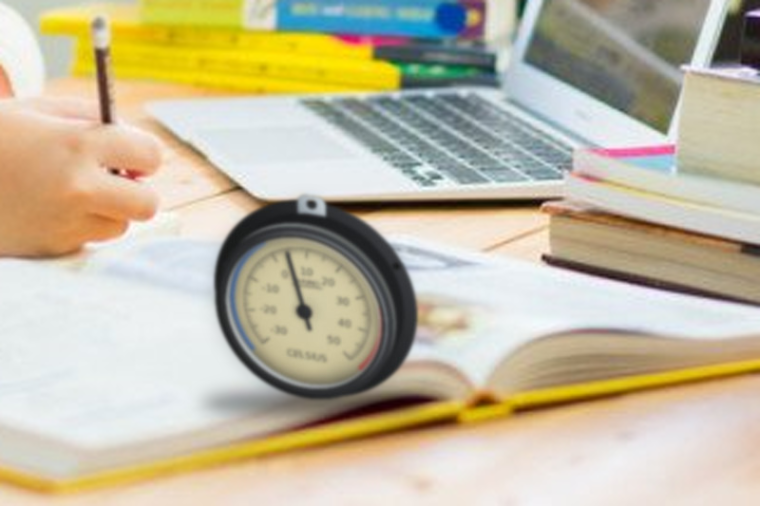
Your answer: **5** °C
